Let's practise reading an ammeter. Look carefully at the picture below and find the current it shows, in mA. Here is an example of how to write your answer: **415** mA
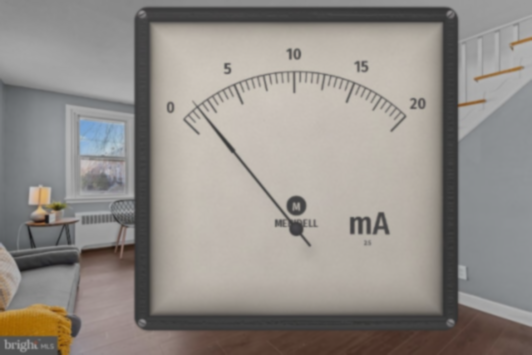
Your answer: **1.5** mA
